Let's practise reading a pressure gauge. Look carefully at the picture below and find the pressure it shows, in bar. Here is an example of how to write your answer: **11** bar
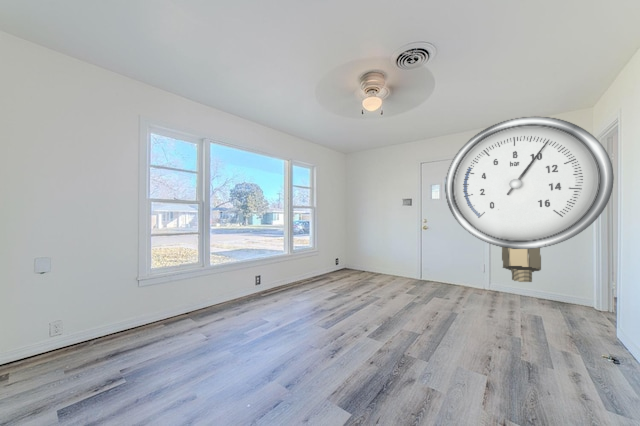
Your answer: **10** bar
